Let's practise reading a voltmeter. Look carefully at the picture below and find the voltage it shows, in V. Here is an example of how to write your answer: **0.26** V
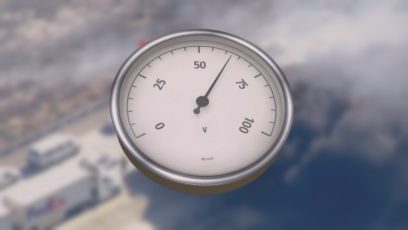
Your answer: **62.5** V
